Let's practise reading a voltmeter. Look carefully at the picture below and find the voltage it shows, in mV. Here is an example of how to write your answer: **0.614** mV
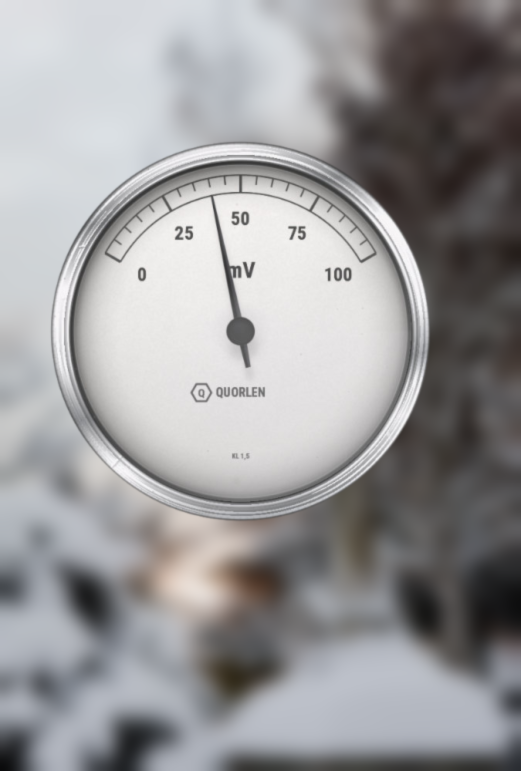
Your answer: **40** mV
